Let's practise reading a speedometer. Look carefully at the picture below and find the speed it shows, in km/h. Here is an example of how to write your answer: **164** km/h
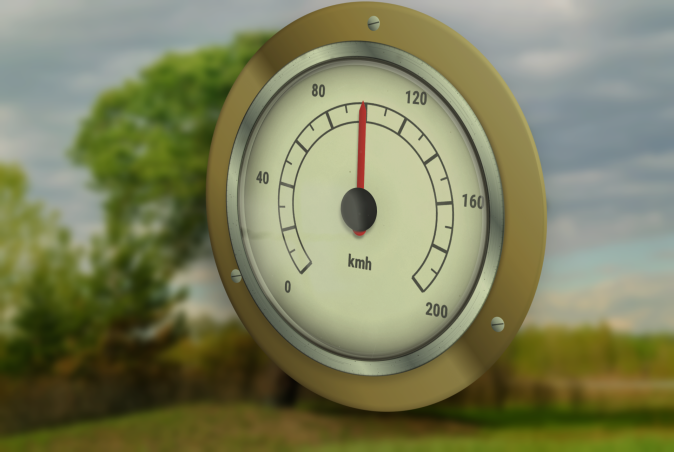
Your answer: **100** km/h
